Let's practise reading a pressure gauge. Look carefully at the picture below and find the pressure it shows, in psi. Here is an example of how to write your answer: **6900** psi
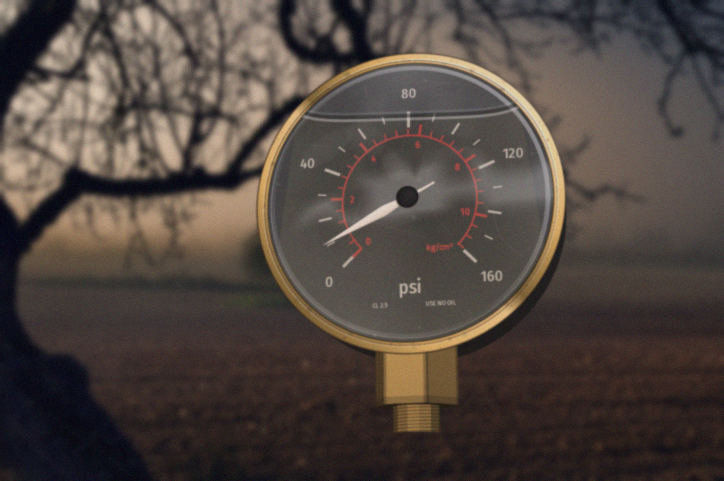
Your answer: **10** psi
